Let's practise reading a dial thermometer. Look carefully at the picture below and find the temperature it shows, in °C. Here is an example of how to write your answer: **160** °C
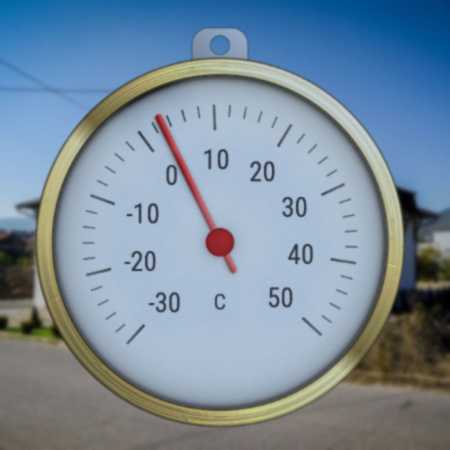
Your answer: **3** °C
